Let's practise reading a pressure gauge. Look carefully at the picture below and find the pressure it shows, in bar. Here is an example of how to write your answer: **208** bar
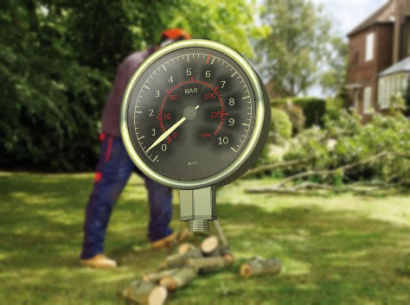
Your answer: **0.4** bar
